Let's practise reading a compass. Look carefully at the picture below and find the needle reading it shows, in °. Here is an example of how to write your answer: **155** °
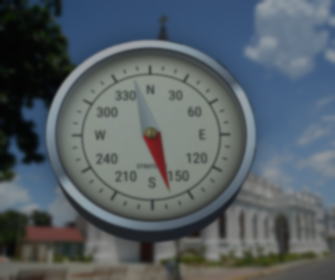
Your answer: **165** °
